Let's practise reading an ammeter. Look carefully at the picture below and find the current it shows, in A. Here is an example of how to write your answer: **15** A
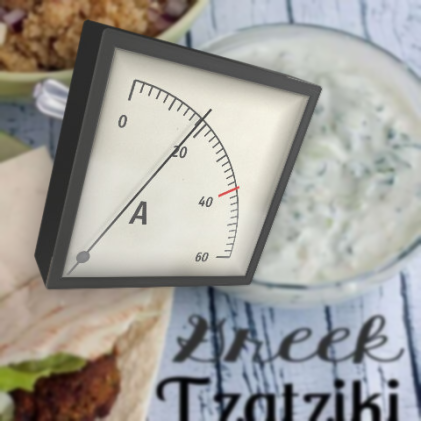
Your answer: **18** A
